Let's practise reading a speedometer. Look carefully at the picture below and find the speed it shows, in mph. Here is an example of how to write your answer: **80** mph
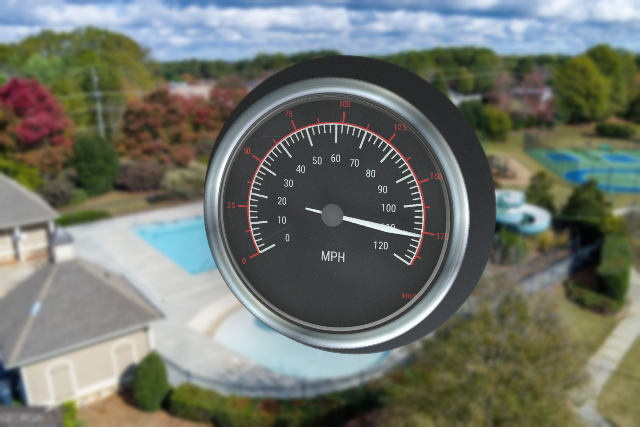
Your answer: **110** mph
